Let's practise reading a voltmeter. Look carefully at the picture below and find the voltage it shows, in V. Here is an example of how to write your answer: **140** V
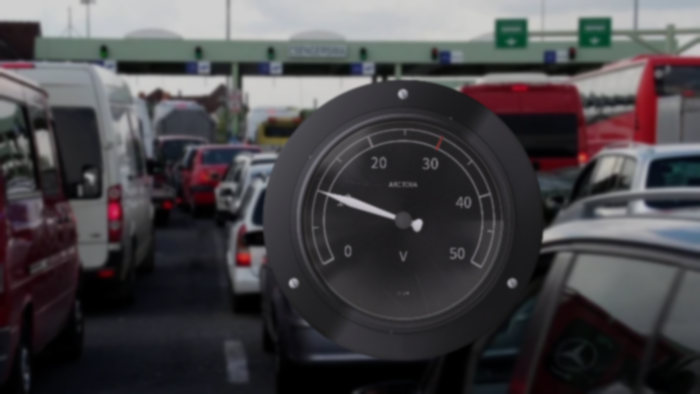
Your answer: **10** V
